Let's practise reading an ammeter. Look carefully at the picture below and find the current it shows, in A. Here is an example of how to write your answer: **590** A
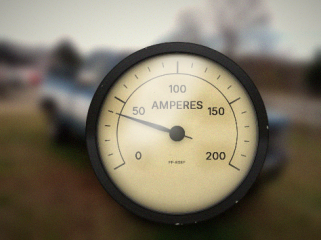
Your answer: **40** A
